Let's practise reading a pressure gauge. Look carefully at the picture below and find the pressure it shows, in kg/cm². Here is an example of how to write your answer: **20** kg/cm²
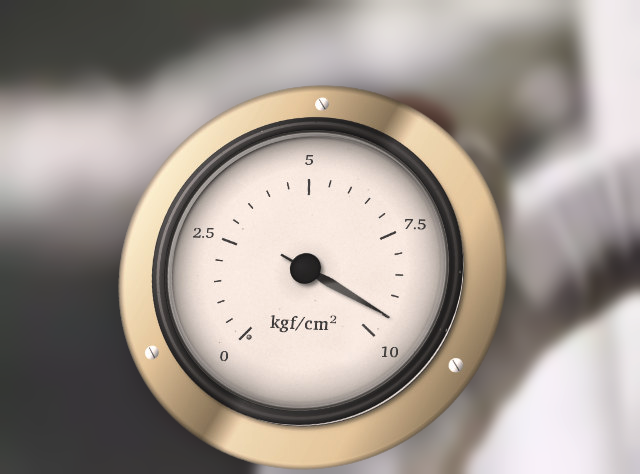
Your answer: **9.5** kg/cm²
